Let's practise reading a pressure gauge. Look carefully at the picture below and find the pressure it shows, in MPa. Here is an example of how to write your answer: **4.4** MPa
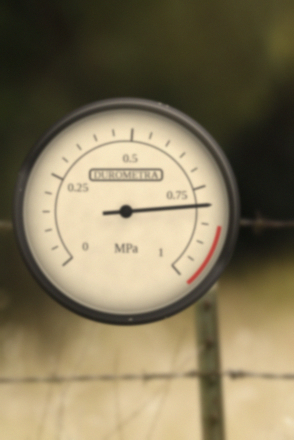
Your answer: **0.8** MPa
